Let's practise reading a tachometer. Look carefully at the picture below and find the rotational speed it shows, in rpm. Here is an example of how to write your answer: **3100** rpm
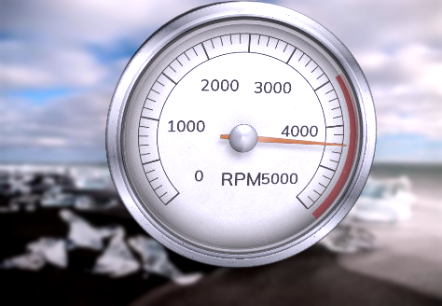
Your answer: **4200** rpm
